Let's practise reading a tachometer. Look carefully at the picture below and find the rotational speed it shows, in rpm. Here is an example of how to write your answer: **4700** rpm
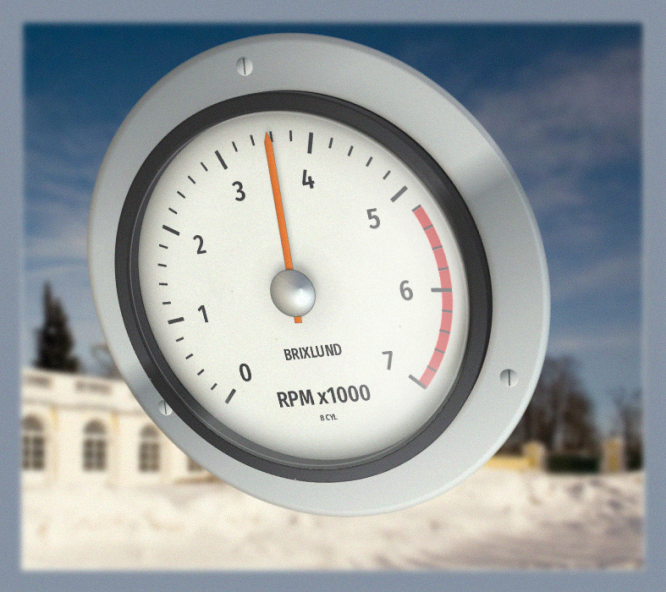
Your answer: **3600** rpm
